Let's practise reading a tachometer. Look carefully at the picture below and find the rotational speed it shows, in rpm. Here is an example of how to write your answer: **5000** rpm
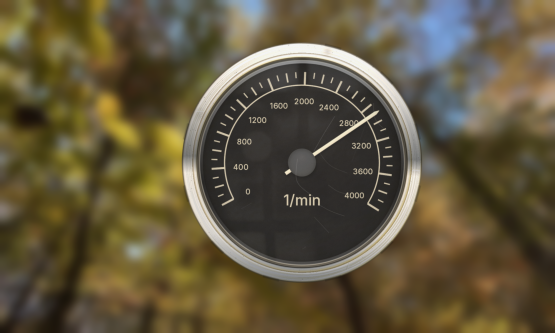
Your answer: **2900** rpm
